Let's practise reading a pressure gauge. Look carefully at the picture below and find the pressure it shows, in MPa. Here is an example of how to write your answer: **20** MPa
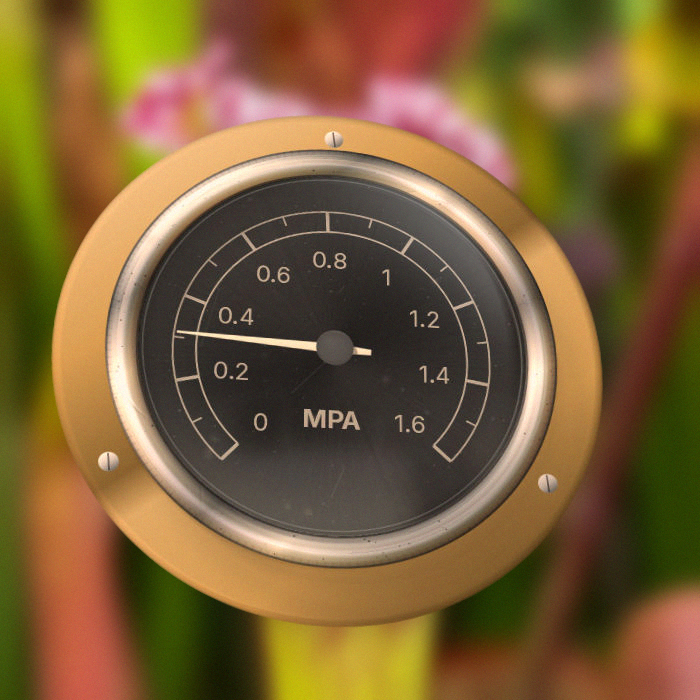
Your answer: **0.3** MPa
